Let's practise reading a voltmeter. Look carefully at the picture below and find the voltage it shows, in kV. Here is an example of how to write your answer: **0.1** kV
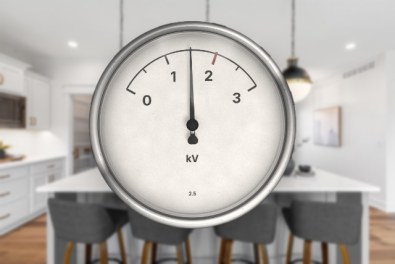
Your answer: **1.5** kV
